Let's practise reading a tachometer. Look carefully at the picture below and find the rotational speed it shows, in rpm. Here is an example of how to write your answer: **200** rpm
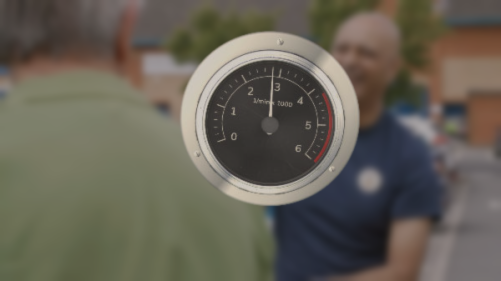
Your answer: **2800** rpm
